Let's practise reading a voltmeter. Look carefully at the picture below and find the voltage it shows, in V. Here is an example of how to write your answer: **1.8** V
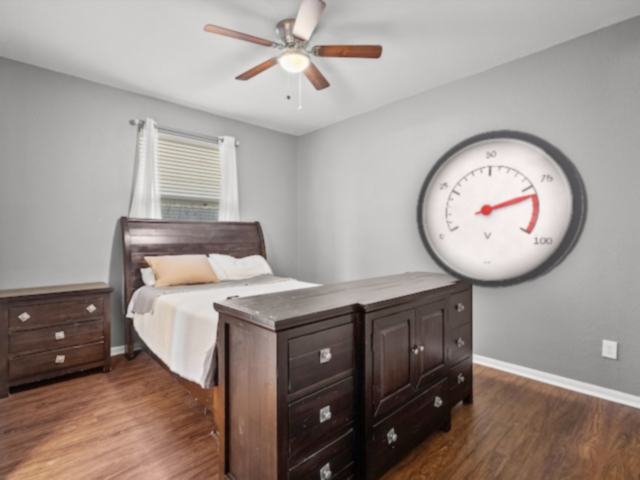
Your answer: **80** V
